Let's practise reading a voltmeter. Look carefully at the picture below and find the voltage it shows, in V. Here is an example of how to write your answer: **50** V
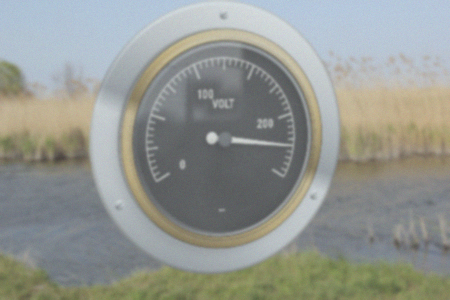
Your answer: **225** V
